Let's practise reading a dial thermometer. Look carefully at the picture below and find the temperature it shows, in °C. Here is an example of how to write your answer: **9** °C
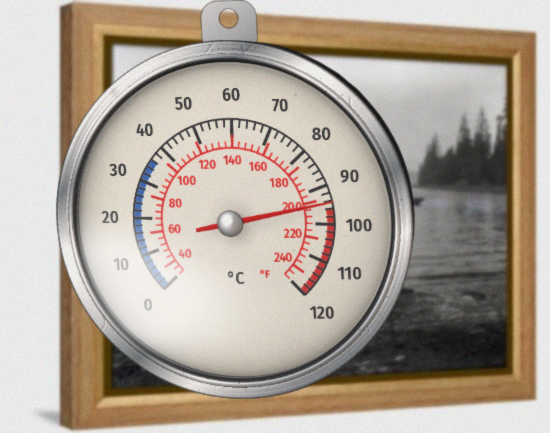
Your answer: **94** °C
